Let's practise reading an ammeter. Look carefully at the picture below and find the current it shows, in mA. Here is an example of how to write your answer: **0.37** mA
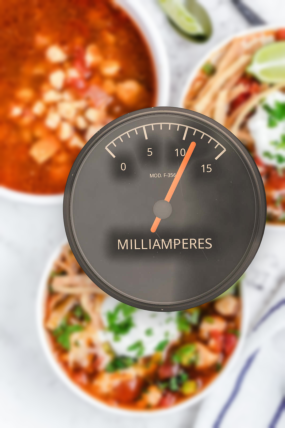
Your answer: **11.5** mA
